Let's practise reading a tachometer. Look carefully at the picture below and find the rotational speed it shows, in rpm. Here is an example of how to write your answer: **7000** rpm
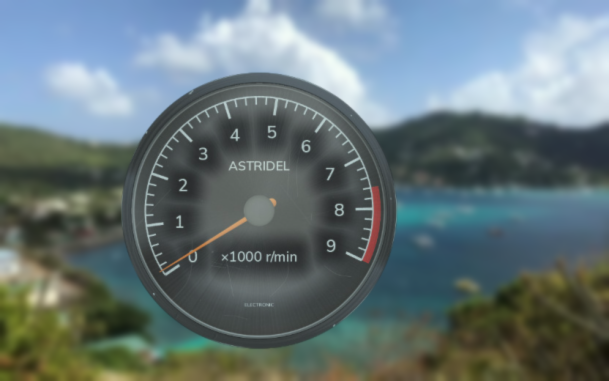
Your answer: **100** rpm
